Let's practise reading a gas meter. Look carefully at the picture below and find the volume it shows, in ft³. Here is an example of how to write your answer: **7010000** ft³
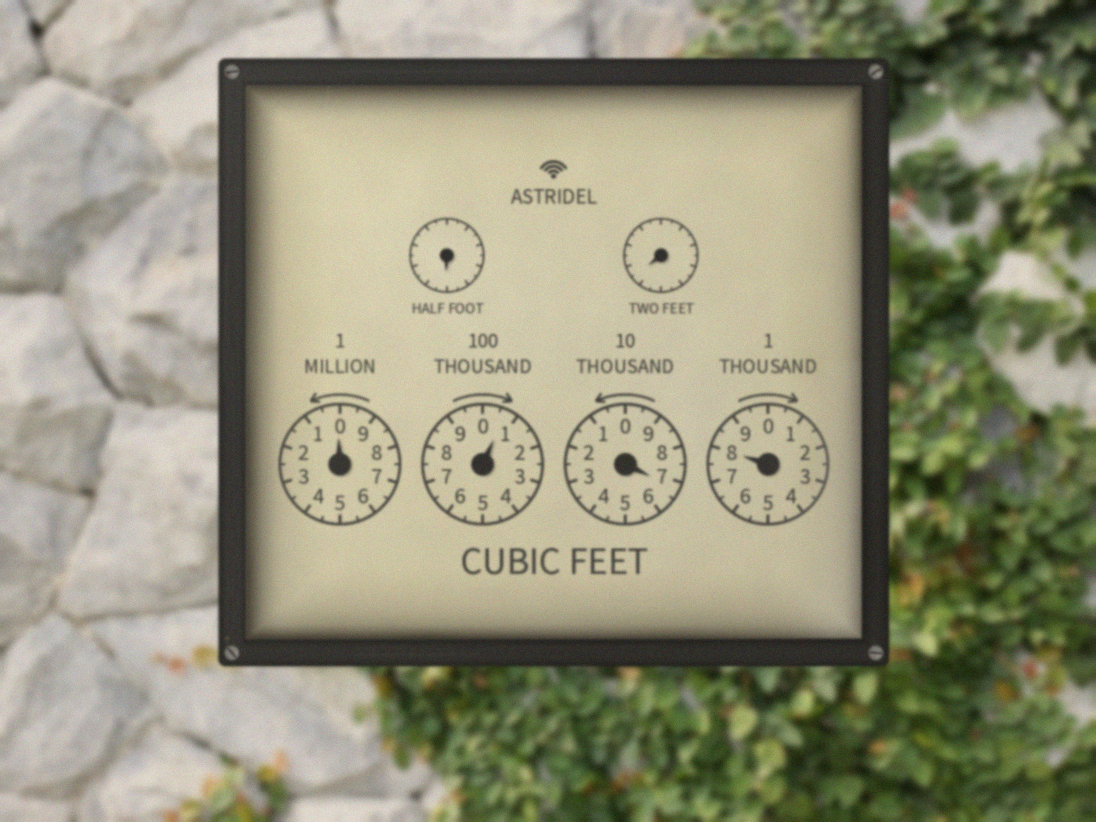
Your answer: **6800** ft³
